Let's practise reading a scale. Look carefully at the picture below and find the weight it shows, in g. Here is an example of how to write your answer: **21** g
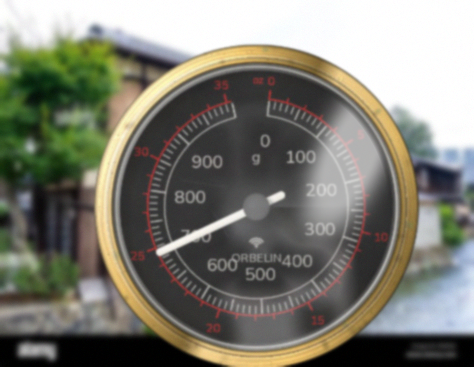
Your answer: **700** g
